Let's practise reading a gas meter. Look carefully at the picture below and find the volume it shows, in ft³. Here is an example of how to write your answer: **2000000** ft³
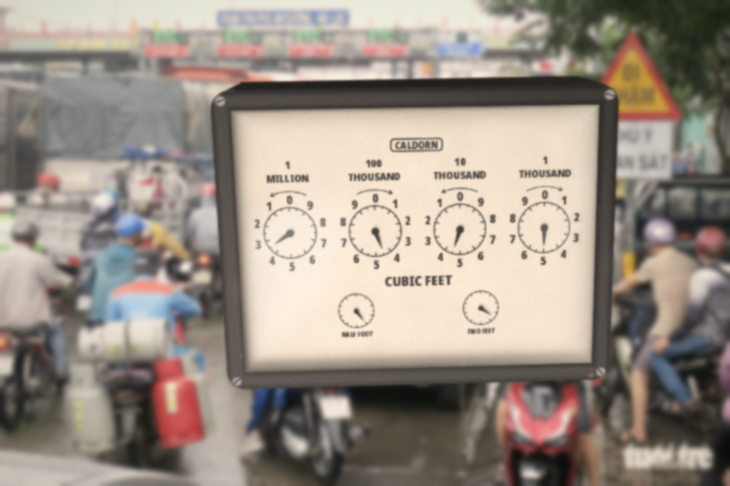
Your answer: **344500** ft³
